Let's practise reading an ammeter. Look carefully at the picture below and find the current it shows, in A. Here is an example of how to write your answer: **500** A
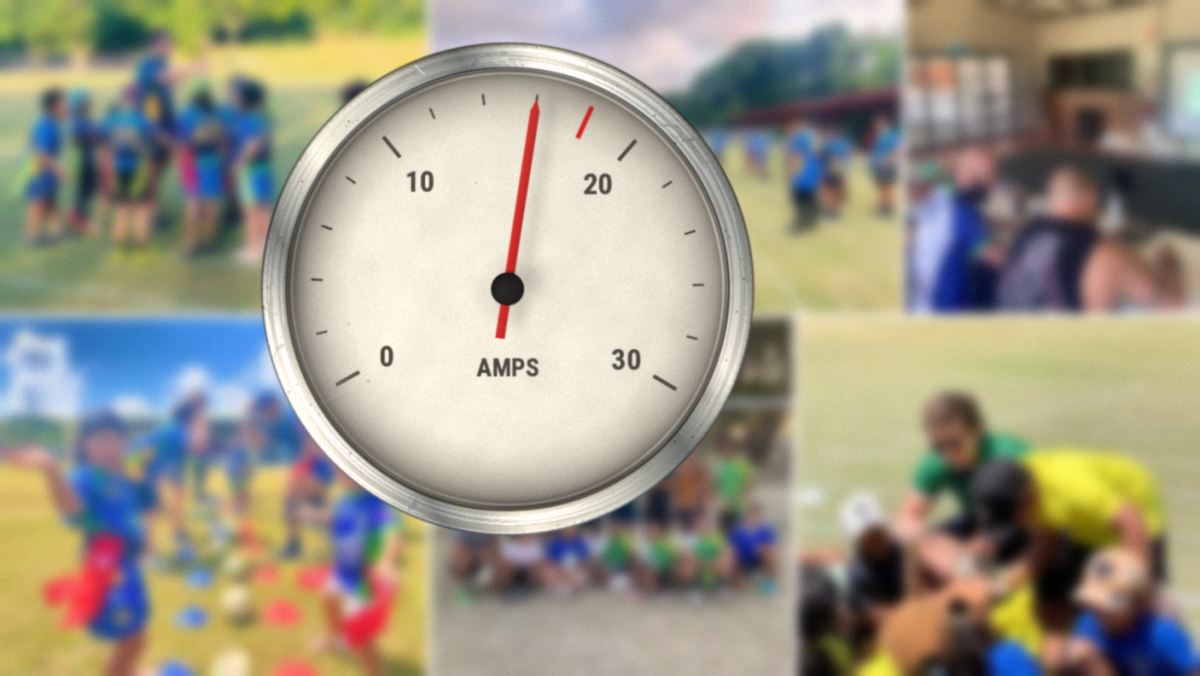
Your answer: **16** A
